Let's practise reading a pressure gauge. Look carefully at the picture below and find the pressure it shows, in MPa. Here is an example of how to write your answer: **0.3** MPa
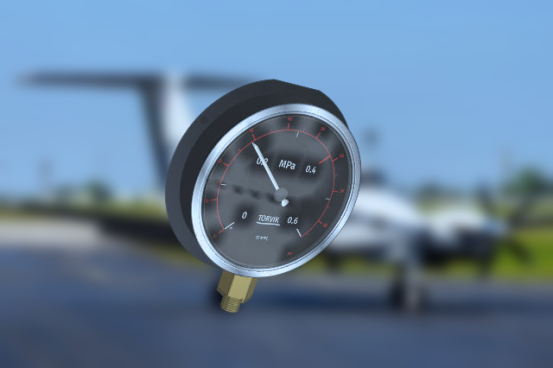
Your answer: **0.2** MPa
